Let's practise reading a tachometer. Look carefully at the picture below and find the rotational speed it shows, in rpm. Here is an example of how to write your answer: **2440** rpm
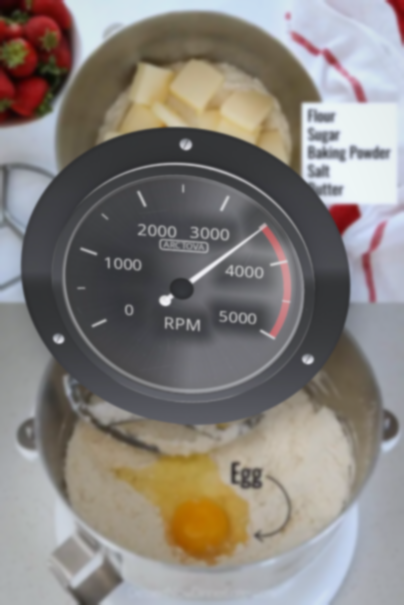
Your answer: **3500** rpm
